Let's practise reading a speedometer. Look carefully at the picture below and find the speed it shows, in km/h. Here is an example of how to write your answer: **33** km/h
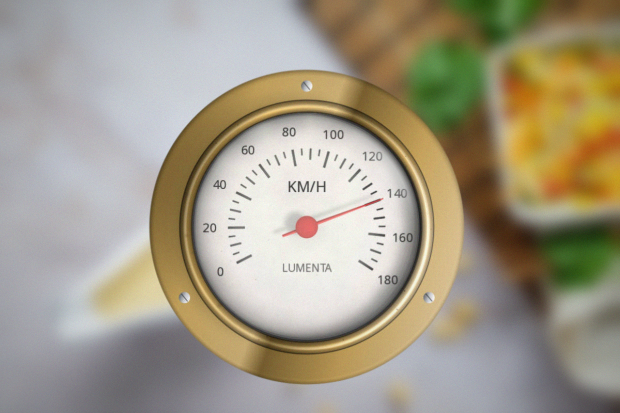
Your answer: **140** km/h
